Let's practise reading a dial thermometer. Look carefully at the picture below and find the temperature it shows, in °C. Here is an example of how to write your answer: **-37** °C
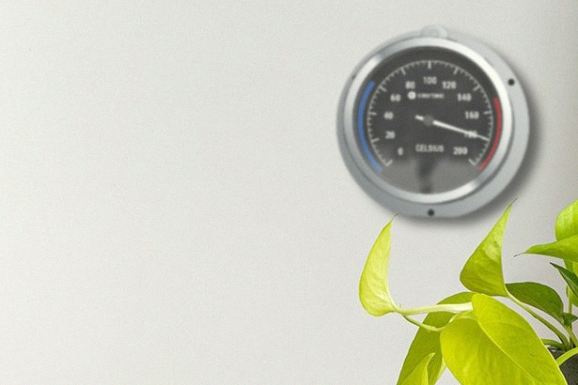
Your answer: **180** °C
